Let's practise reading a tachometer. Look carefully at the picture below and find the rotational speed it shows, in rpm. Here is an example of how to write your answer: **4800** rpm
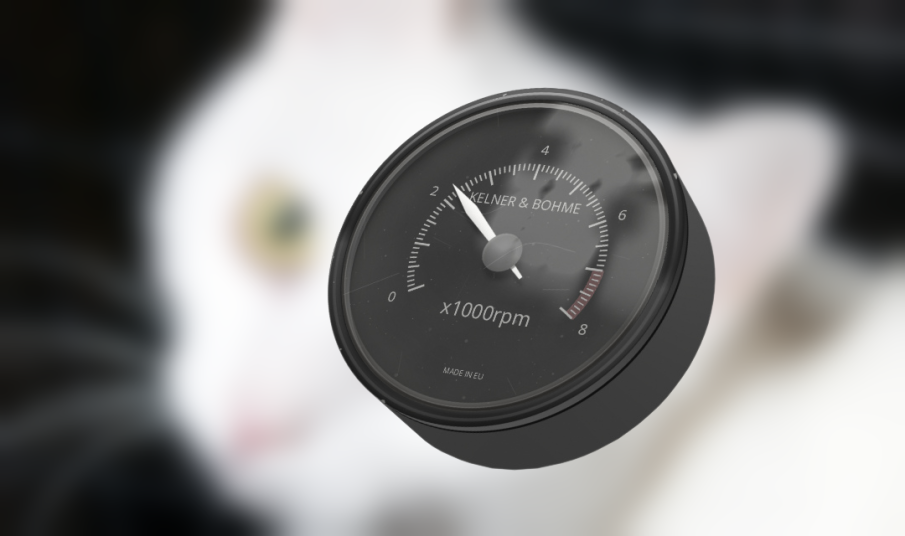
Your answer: **2300** rpm
